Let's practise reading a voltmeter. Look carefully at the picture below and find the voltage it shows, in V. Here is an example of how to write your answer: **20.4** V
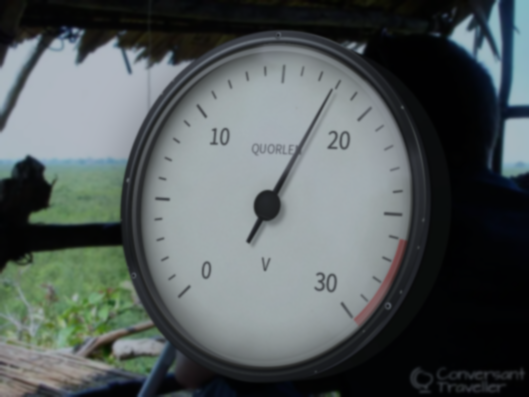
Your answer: **18** V
